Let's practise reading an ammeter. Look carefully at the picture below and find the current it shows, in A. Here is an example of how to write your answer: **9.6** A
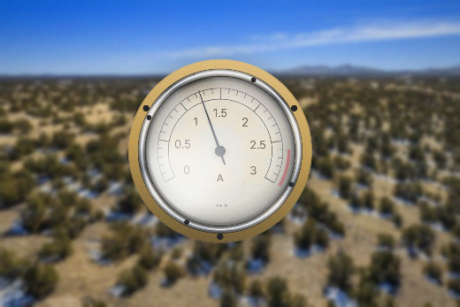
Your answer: **1.25** A
